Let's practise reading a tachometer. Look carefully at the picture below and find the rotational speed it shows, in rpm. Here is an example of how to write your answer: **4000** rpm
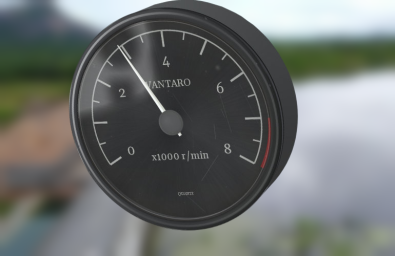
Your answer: **3000** rpm
